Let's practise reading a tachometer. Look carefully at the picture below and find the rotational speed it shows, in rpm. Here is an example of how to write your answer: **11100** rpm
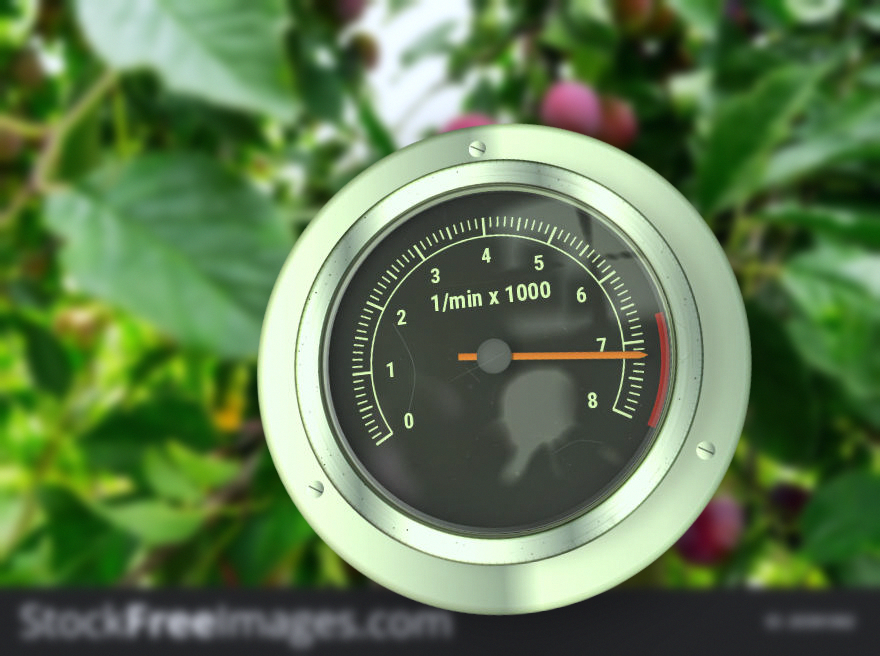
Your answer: **7200** rpm
